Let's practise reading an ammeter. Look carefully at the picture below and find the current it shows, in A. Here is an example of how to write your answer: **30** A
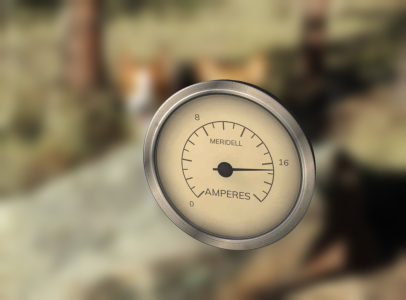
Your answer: **16.5** A
